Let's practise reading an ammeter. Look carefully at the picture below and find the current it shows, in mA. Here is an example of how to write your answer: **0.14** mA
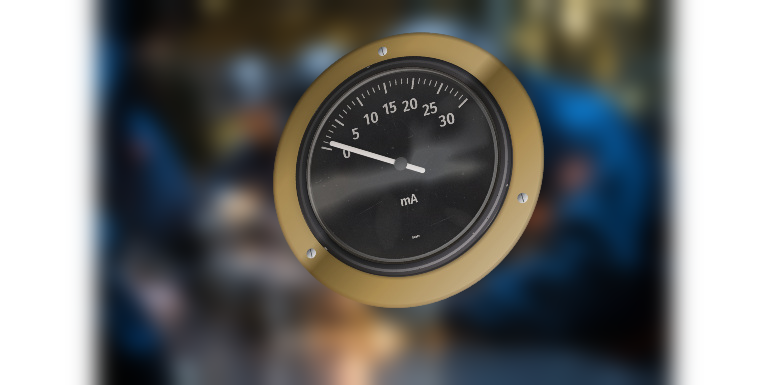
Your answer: **1** mA
